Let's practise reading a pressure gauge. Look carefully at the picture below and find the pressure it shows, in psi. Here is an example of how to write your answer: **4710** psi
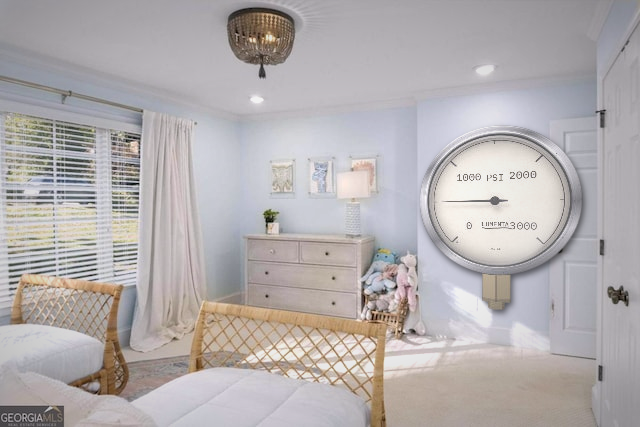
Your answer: **500** psi
